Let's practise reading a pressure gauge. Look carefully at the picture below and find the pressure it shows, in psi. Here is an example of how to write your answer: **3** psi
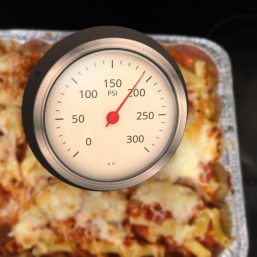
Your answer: **190** psi
